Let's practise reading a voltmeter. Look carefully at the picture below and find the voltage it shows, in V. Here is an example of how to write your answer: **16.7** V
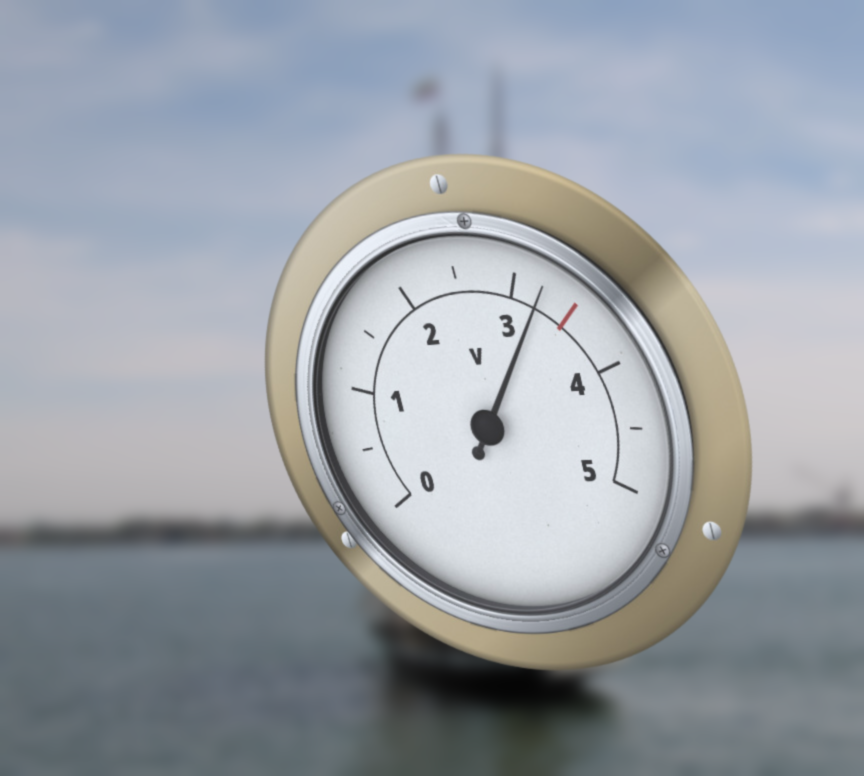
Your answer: **3.25** V
